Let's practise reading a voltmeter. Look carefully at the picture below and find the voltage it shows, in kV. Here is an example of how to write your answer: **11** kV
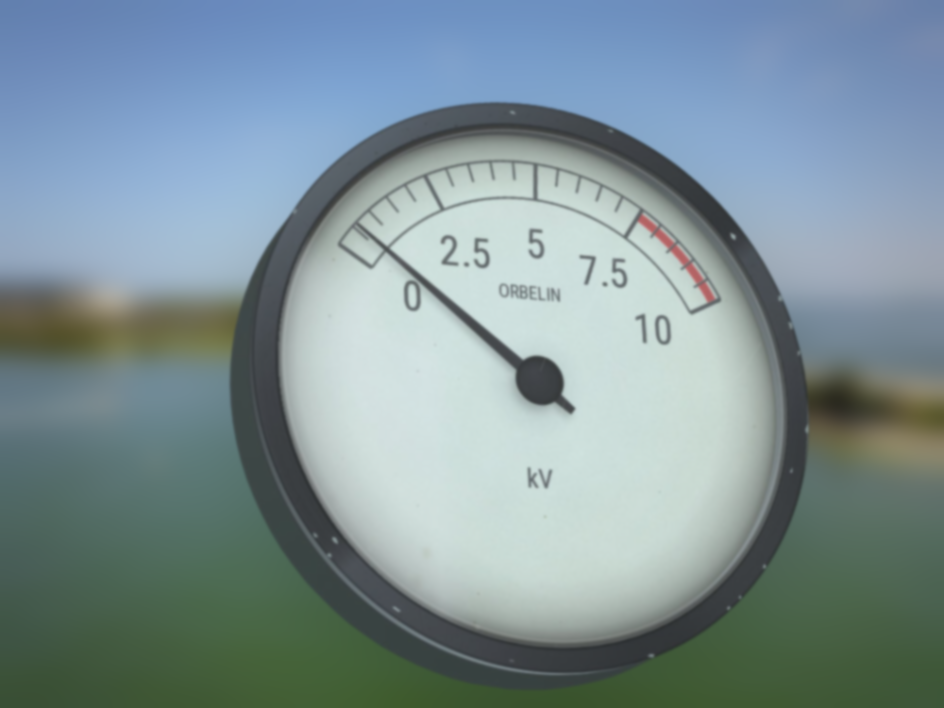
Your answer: **0.5** kV
